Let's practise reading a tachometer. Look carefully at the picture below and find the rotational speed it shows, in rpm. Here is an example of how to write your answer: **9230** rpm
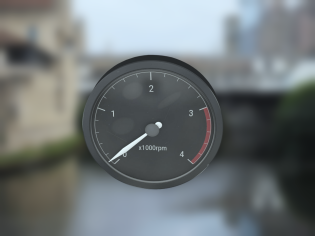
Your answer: **100** rpm
